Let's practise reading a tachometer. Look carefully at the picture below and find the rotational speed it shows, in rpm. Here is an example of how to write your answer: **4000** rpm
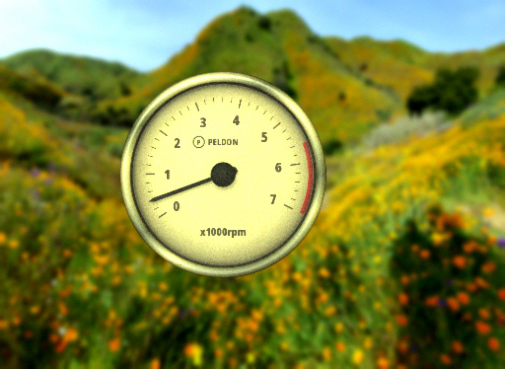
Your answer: **400** rpm
